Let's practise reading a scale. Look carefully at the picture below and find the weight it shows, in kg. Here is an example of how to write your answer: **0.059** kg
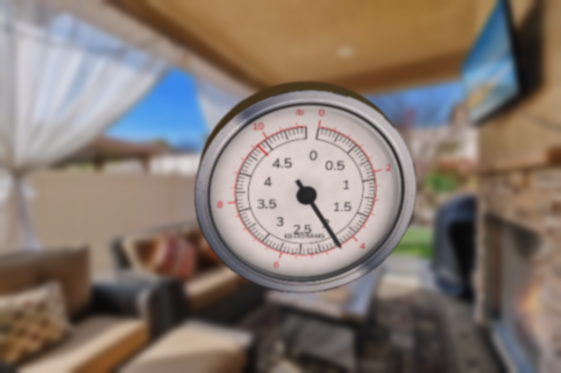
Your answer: **2** kg
